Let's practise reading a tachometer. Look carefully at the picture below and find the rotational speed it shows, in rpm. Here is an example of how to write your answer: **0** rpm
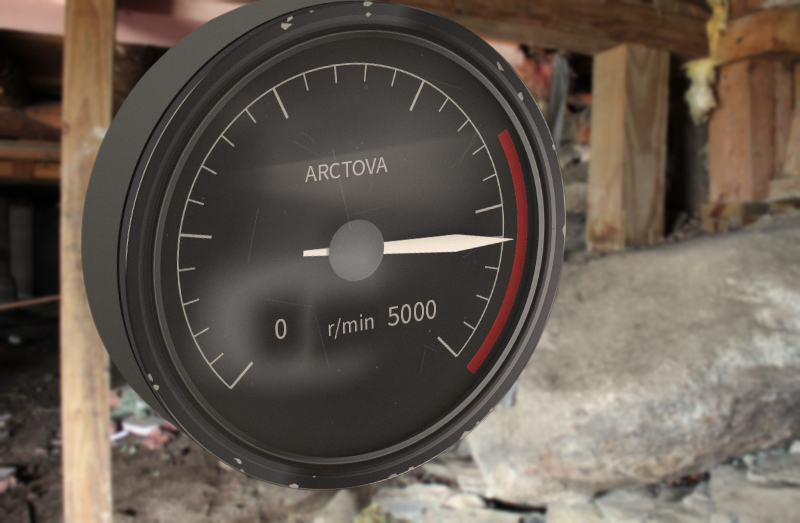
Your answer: **4200** rpm
